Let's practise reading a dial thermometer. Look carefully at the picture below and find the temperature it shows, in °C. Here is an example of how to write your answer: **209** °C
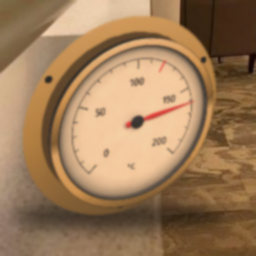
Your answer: **160** °C
